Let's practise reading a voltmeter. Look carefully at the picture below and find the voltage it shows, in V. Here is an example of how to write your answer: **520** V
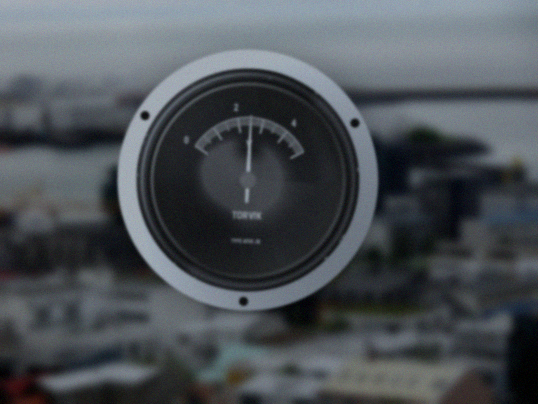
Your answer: **2.5** V
